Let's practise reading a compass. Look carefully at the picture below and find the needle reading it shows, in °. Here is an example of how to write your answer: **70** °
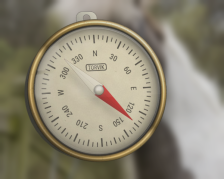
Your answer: **135** °
